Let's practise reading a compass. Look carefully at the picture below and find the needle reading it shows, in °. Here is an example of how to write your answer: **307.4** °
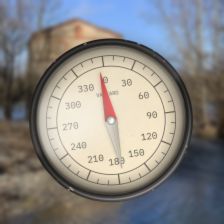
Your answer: **355** °
